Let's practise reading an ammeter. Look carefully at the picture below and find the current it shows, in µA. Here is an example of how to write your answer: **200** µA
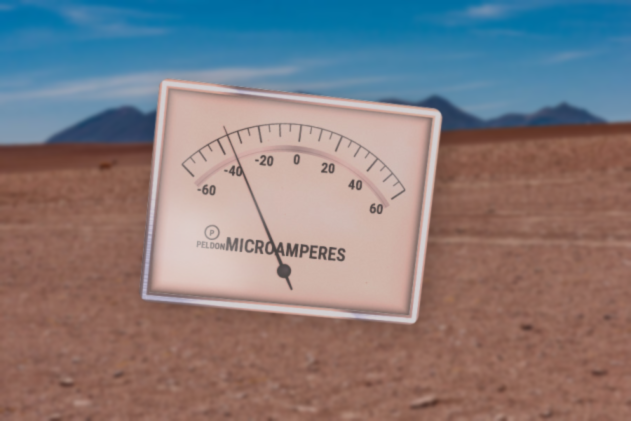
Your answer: **-35** µA
